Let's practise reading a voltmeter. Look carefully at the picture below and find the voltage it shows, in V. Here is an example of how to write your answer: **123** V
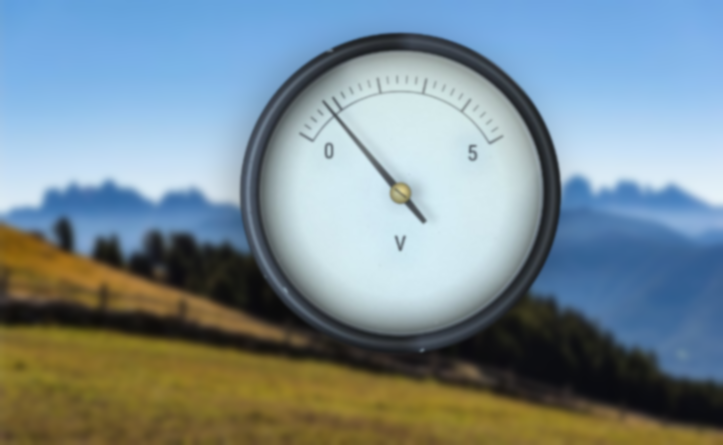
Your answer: **0.8** V
